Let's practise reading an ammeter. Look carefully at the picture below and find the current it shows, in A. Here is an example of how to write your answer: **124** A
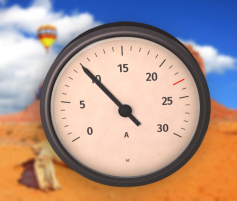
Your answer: **10** A
